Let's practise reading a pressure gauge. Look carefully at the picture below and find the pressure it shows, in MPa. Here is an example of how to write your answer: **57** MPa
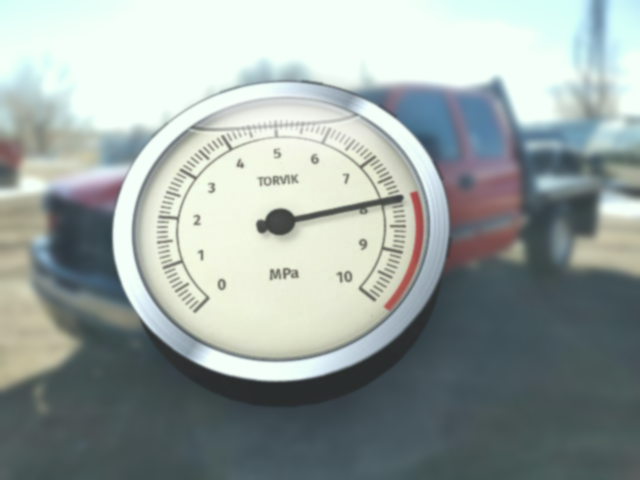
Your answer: **8** MPa
